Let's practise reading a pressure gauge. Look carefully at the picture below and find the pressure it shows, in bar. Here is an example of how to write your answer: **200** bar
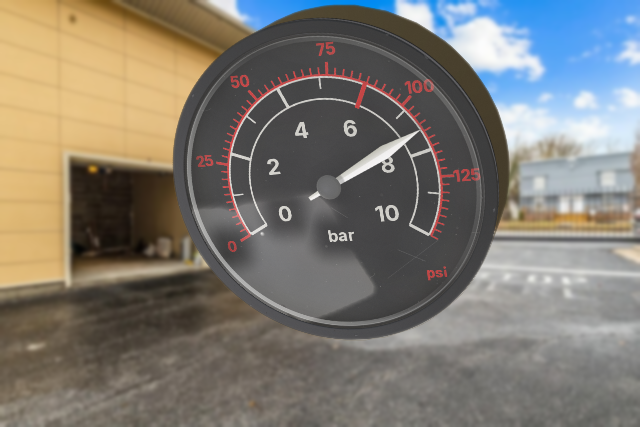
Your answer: **7.5** bar
